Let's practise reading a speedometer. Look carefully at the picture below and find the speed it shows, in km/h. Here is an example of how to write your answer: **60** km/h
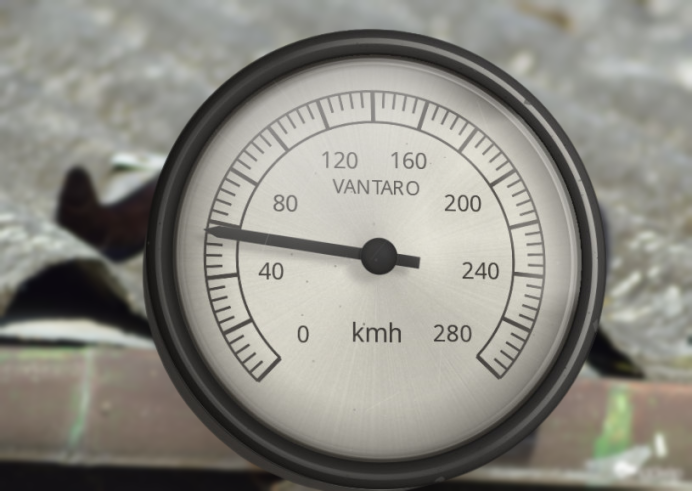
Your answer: **56** km/h
